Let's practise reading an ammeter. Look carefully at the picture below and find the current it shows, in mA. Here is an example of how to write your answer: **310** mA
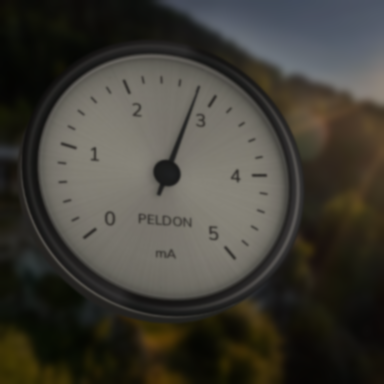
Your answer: **2.8** mA
